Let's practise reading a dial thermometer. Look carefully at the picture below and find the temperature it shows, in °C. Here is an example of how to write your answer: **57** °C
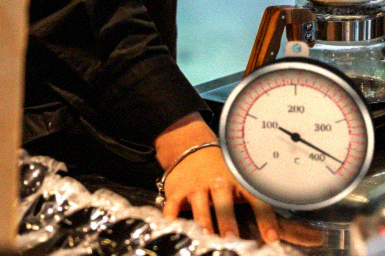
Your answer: **375** °C
